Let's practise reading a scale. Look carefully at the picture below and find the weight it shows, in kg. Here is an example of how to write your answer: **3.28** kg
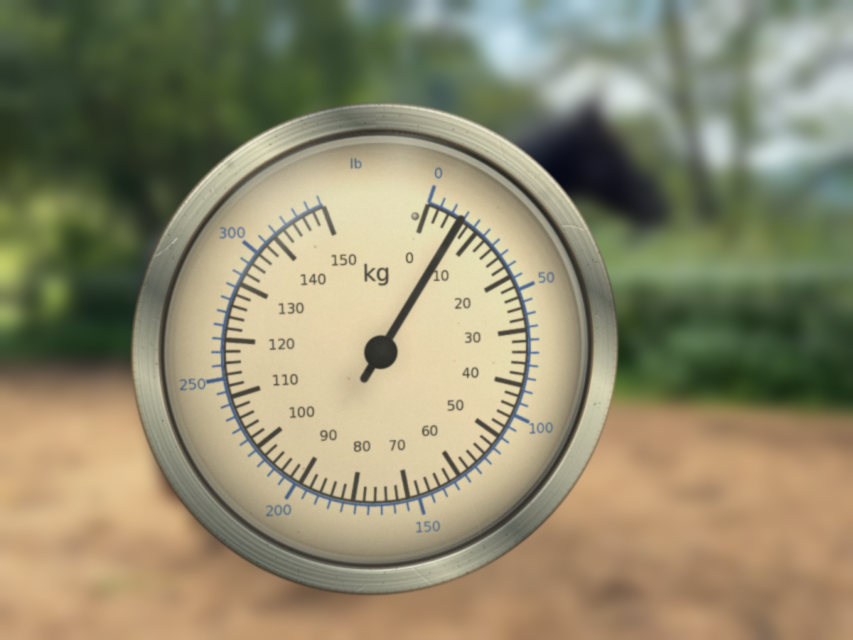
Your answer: **6** kg
